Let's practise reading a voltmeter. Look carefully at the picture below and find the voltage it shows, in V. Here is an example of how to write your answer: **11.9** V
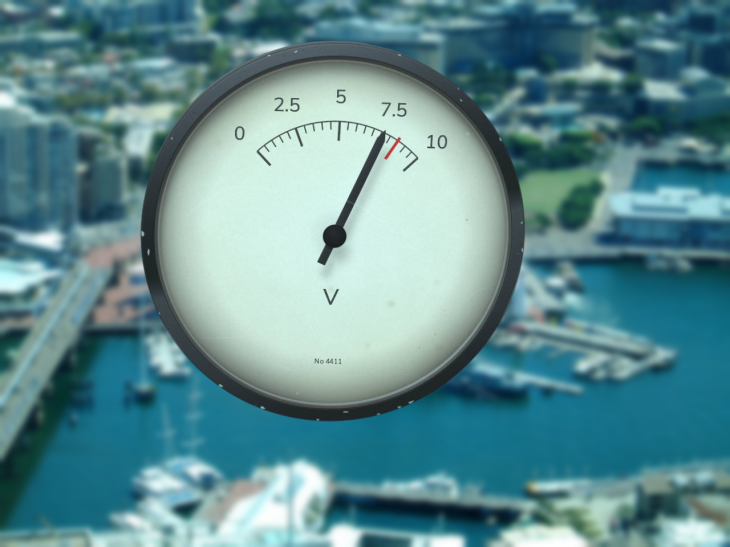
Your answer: **7.5** V
